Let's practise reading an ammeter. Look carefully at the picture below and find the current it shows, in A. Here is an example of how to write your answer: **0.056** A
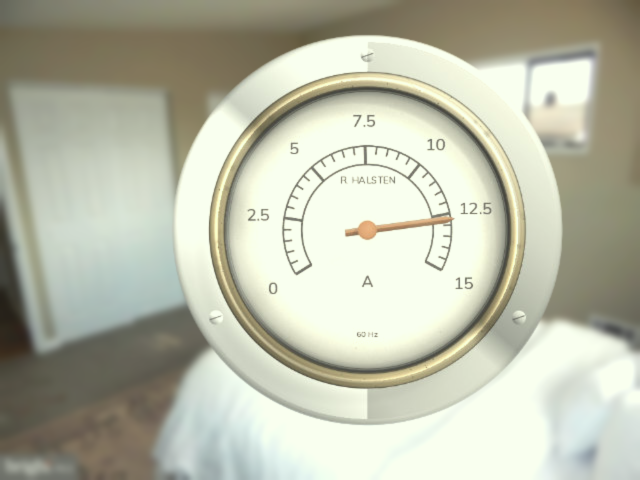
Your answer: **12.75** A
